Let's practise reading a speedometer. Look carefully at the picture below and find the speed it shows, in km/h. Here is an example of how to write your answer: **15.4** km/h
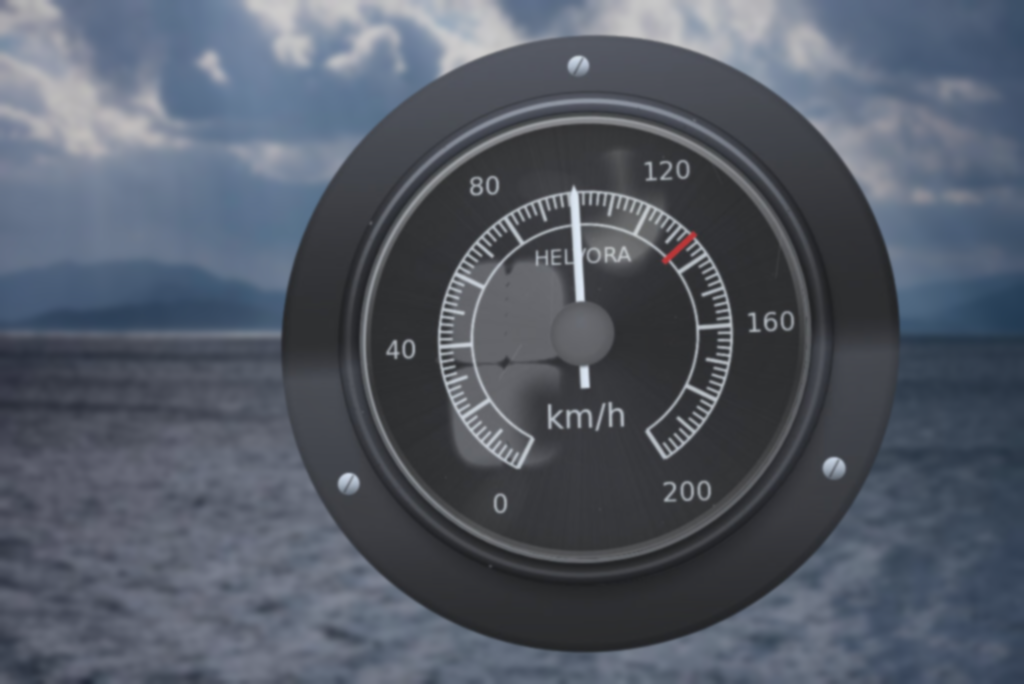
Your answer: **100** km/h
